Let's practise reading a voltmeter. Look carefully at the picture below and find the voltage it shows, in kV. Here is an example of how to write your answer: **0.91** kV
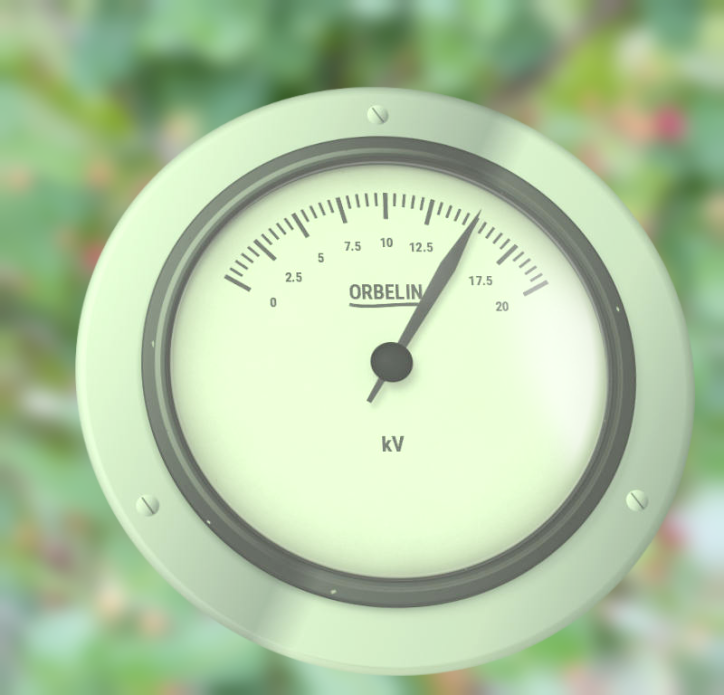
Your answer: **15** kV
